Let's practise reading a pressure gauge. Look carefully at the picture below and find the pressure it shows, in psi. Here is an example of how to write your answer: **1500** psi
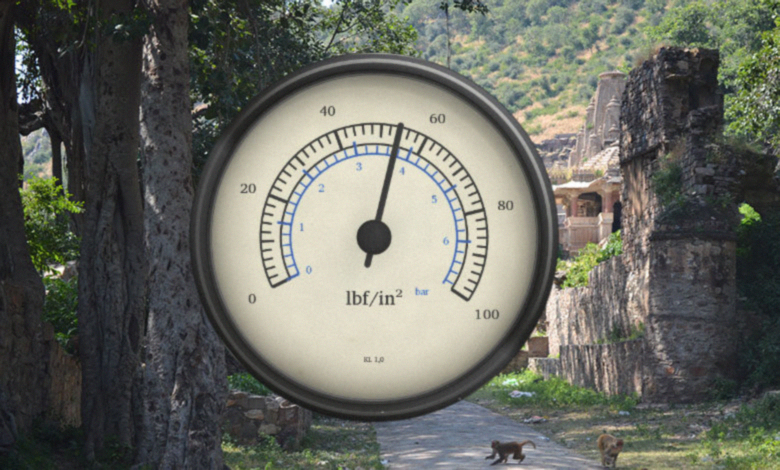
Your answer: **54** psi
